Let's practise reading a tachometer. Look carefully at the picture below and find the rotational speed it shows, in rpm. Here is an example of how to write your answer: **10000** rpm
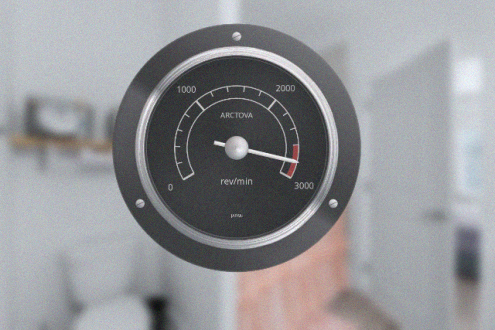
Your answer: **2800** rpm
